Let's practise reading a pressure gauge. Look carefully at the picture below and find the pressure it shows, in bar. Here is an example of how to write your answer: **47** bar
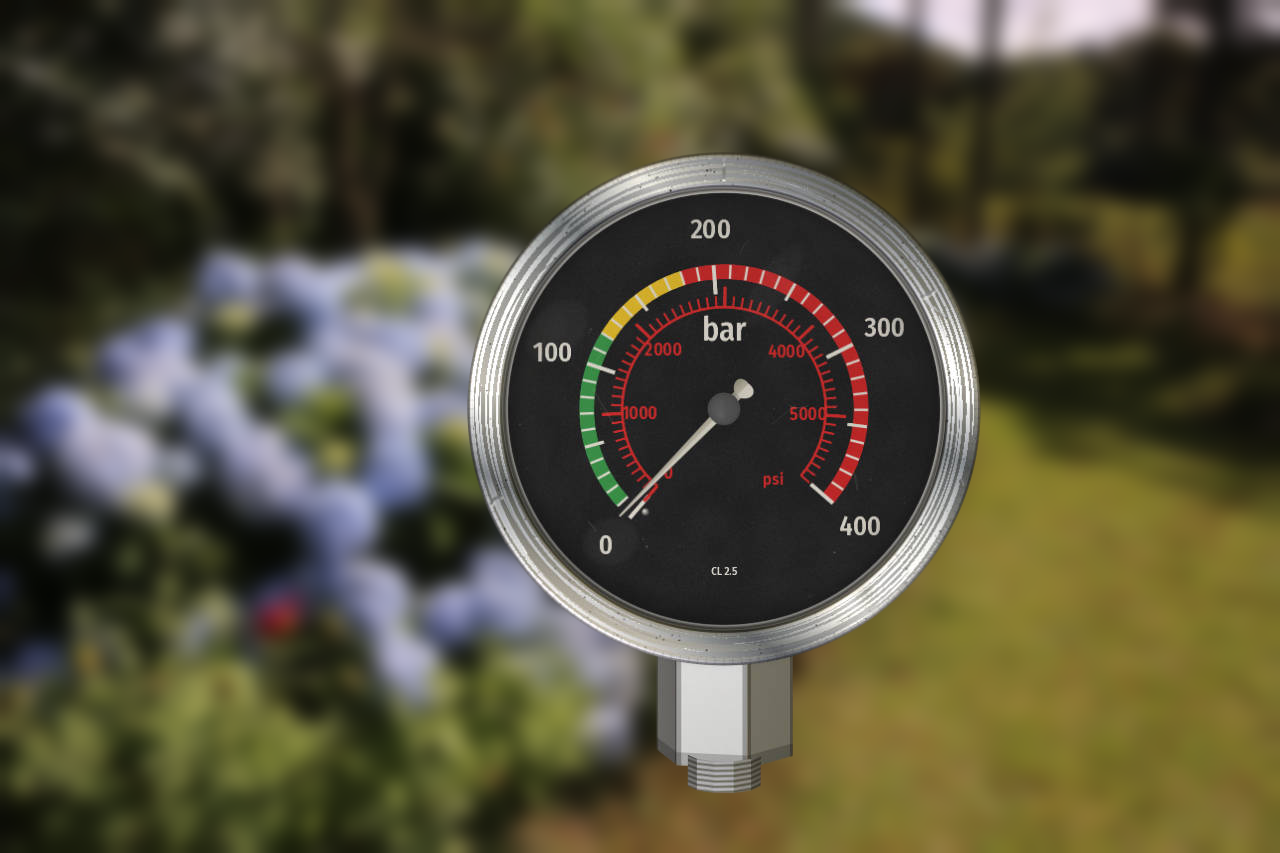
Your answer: **5** bar
